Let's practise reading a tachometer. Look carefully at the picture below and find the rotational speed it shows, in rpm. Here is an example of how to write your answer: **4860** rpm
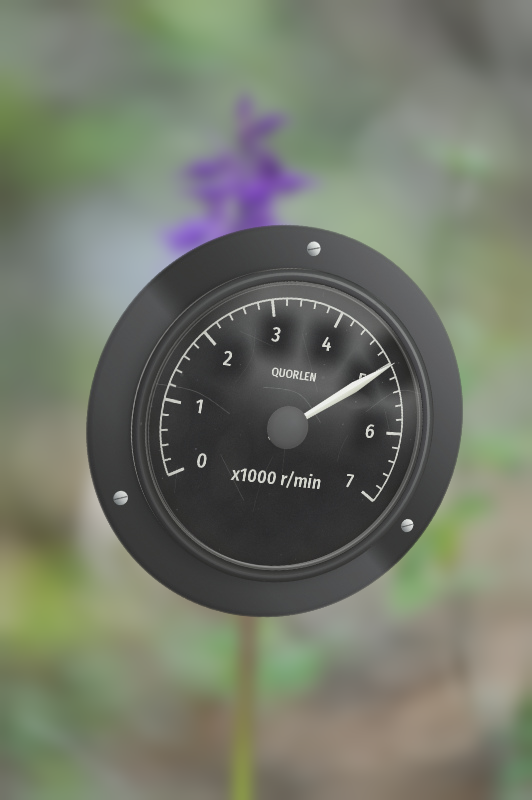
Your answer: **5000** rpm
